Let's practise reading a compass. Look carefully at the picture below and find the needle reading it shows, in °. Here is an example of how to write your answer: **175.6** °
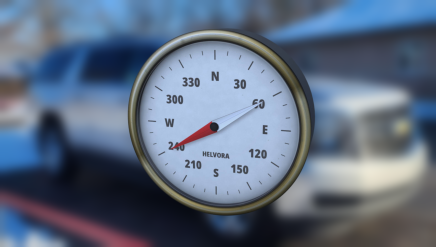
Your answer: **240** °
